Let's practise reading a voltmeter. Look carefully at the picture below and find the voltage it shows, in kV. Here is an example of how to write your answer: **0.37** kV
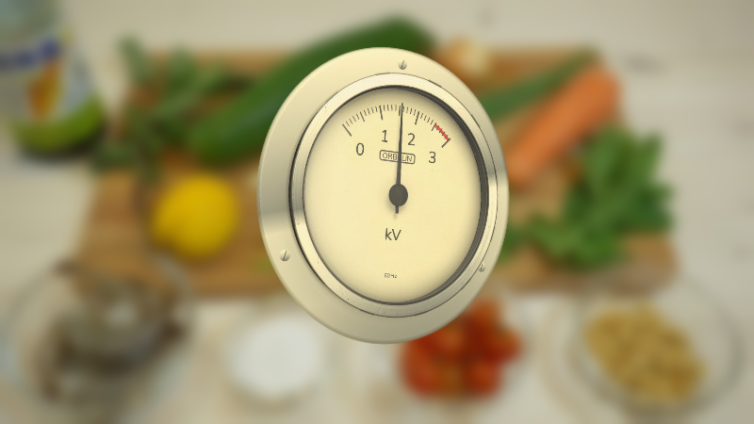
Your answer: **1.5** kV
